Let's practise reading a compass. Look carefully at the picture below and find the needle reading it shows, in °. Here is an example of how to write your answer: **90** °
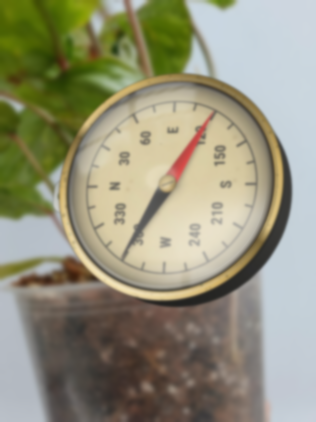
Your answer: **120** °
